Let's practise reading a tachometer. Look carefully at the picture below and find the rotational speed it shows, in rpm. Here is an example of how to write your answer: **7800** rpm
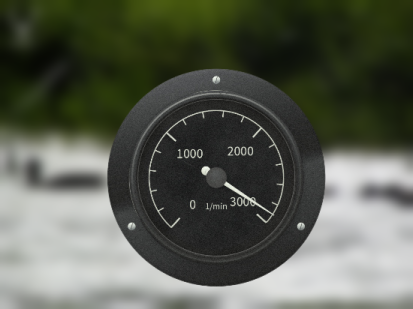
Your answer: **2900** rpm
